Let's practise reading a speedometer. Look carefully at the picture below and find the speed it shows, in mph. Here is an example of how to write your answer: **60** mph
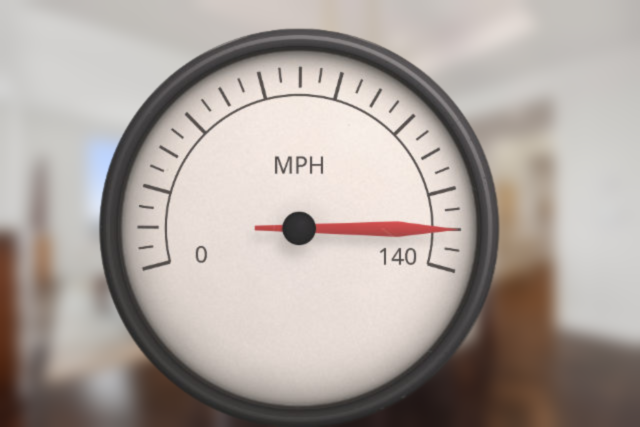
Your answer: **130** mph
